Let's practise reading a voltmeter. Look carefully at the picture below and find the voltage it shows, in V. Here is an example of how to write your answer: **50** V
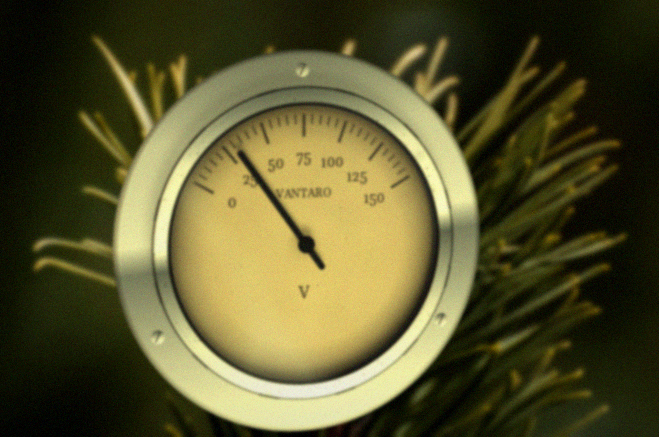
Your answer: **30** V
